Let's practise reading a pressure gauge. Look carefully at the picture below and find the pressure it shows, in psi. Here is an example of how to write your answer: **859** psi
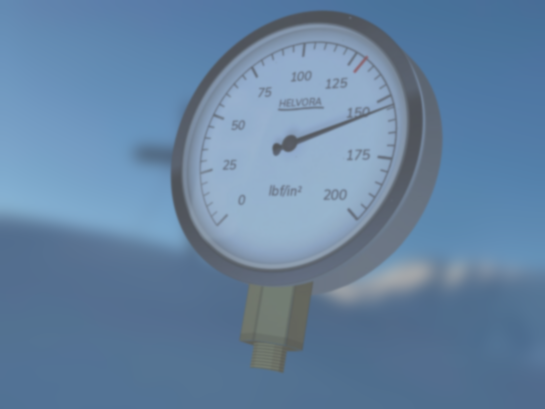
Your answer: **155** psi
